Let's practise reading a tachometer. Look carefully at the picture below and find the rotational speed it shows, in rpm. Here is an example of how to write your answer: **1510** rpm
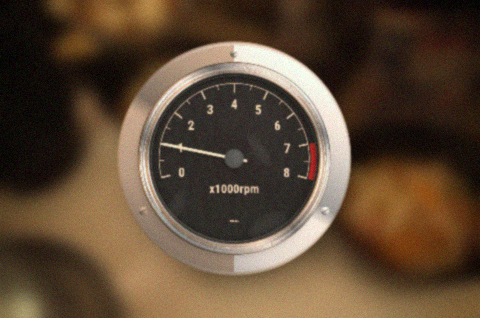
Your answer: **1000** rpm
